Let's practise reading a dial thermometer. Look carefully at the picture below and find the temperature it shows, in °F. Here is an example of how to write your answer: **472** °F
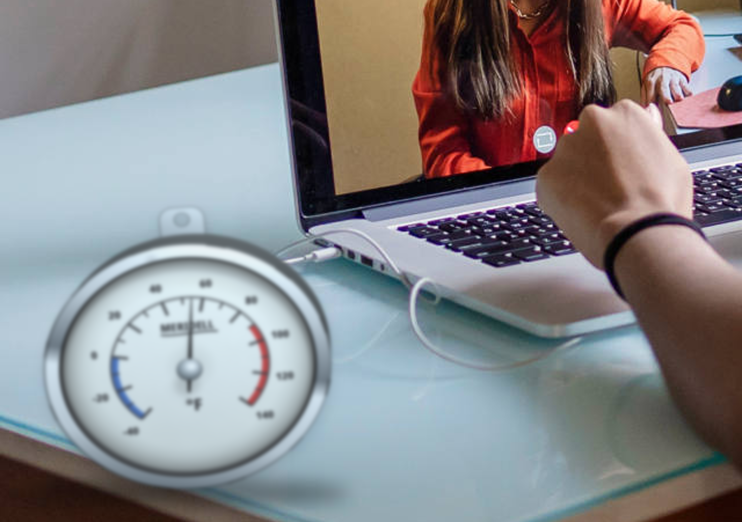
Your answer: **55** °F
